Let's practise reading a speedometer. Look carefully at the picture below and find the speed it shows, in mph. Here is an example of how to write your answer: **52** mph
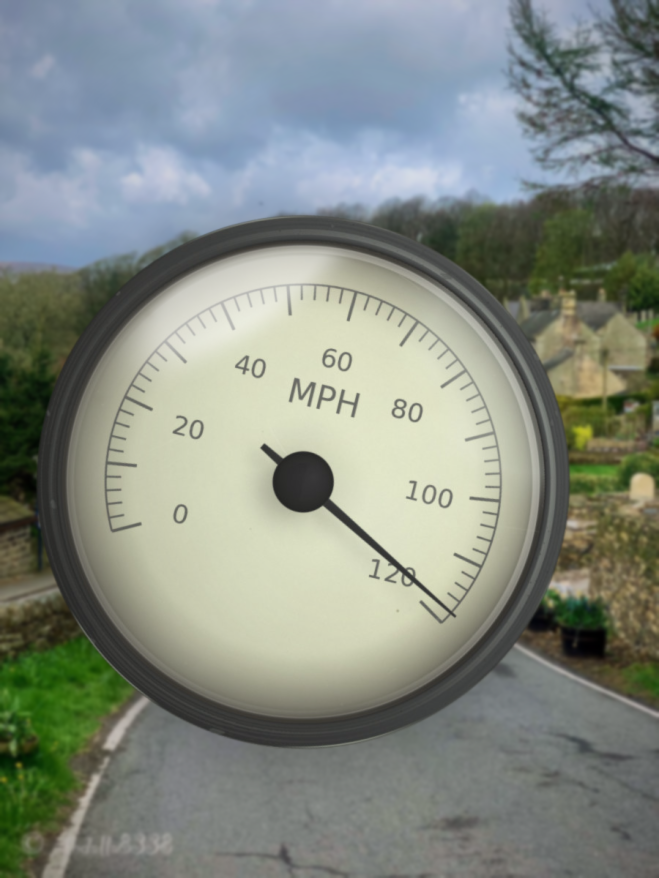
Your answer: **118** mph
